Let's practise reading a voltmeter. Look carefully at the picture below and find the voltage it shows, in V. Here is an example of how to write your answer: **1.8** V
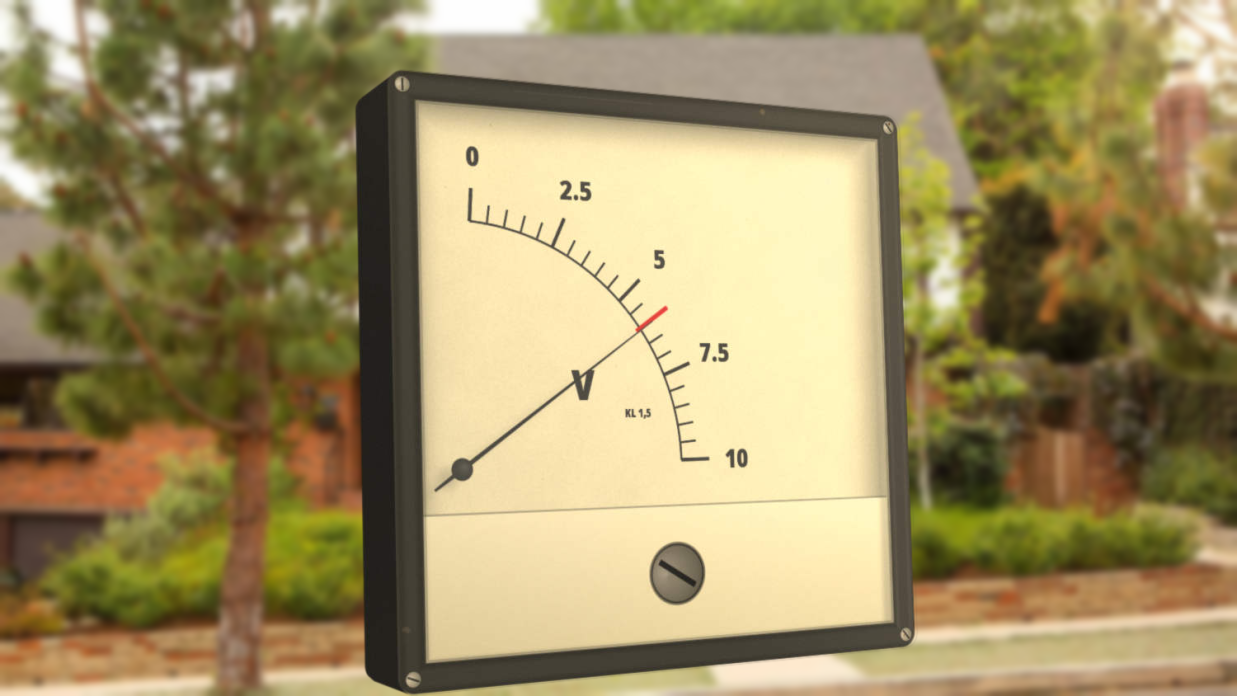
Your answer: **6** V
